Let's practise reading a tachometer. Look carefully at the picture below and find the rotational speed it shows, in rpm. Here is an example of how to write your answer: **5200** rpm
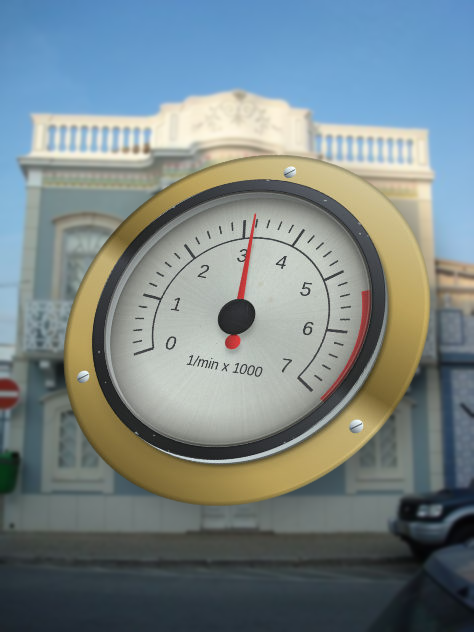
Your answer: **3200** rpm
